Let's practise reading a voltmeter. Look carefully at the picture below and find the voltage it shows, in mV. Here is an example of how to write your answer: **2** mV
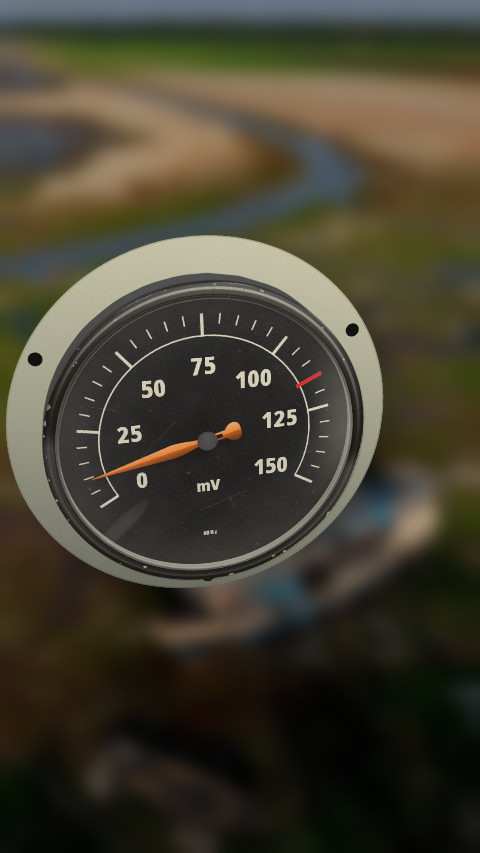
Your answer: **10** mV
